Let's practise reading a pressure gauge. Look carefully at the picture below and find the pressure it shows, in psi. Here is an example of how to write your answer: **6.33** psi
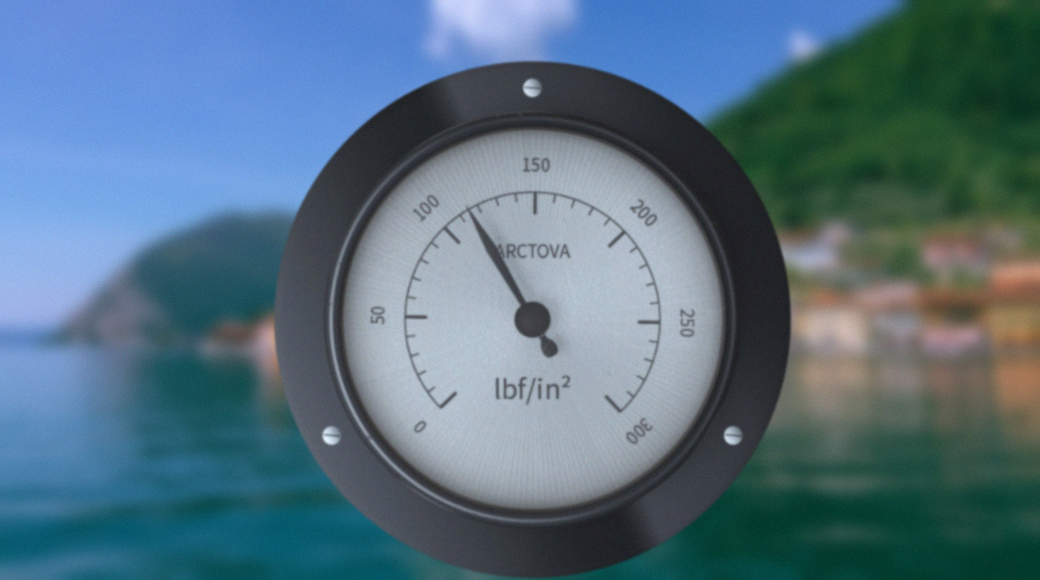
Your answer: **115** psi
